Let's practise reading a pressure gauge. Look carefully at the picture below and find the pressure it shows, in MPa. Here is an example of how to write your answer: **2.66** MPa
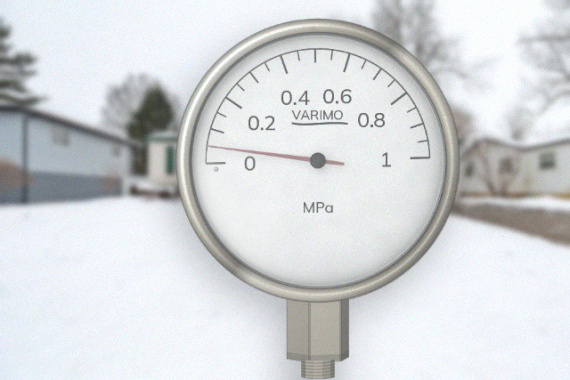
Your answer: **0.05** MPa
